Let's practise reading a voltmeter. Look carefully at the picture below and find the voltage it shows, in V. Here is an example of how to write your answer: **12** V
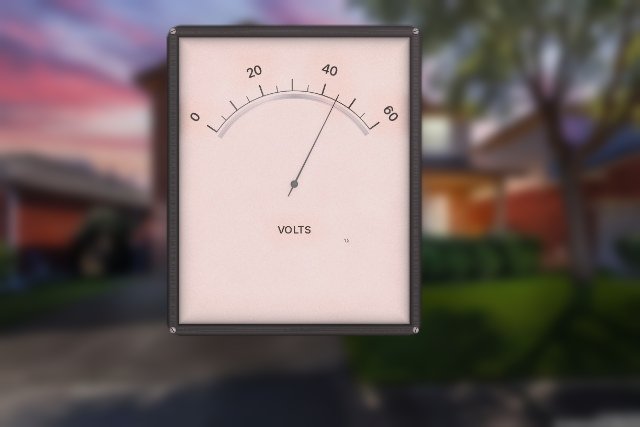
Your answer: **45** V
